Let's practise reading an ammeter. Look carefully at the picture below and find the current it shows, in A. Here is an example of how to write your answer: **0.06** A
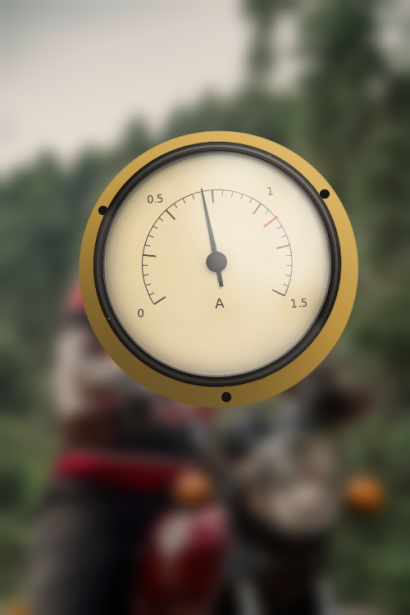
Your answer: **0.7** A
